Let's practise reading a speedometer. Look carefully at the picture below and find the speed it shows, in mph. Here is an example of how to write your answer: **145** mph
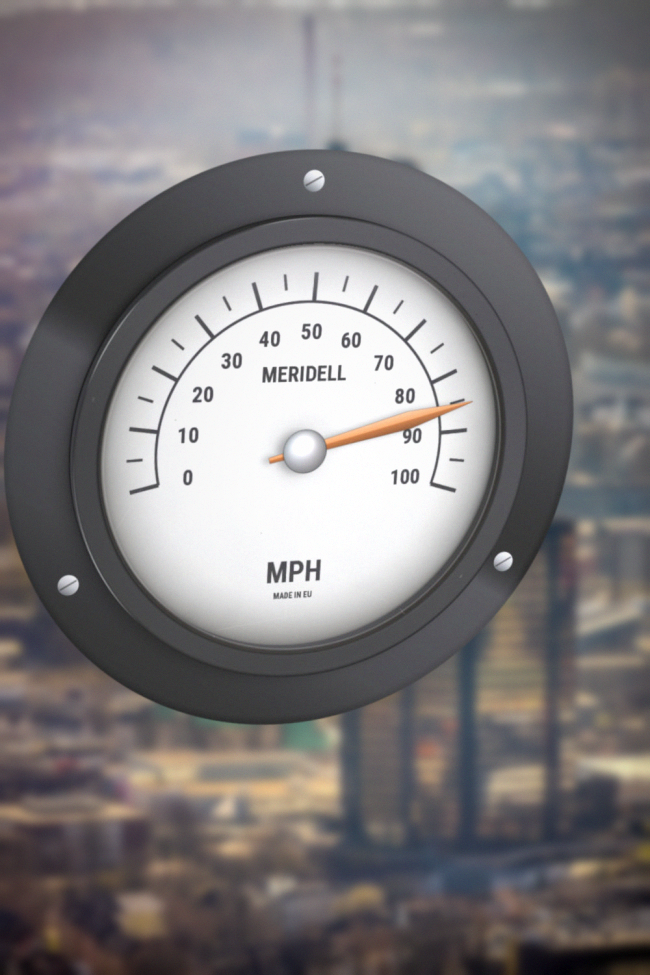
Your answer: **85** mph
